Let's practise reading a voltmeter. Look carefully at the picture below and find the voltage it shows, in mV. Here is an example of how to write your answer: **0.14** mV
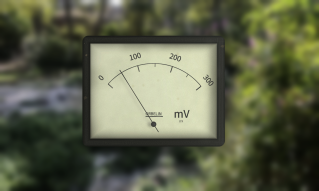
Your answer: **50** mV
